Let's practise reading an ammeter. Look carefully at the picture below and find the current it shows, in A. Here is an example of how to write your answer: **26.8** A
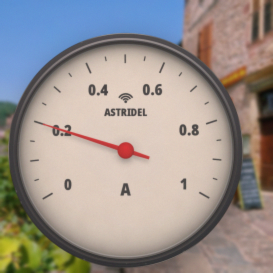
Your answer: **0.2** A
